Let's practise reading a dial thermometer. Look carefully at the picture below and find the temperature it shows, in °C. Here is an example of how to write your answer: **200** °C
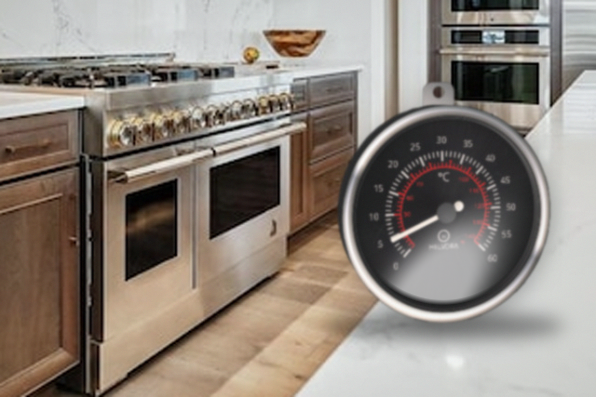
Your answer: **5** °C
